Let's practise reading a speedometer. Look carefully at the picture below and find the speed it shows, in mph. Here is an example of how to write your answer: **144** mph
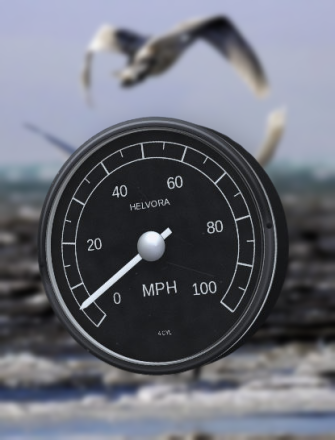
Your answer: **5** mph
